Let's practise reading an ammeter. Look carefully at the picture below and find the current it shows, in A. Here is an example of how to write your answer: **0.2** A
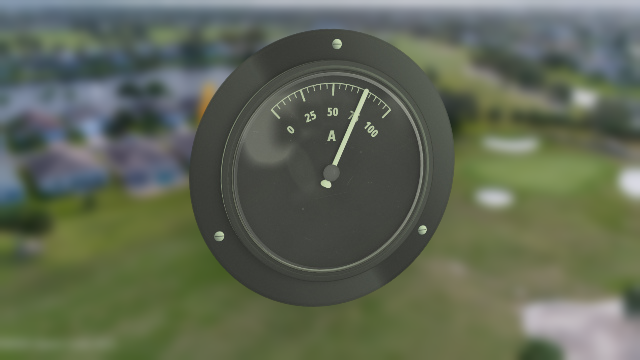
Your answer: **75** A
